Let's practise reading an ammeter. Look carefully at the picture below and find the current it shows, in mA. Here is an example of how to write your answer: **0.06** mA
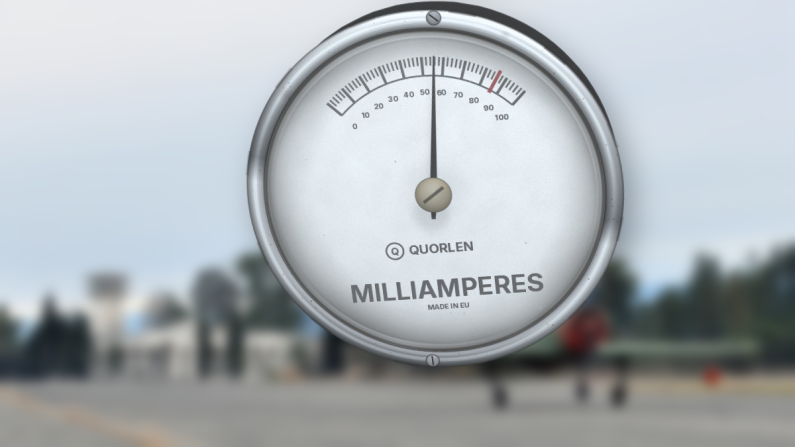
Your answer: **56** mA
